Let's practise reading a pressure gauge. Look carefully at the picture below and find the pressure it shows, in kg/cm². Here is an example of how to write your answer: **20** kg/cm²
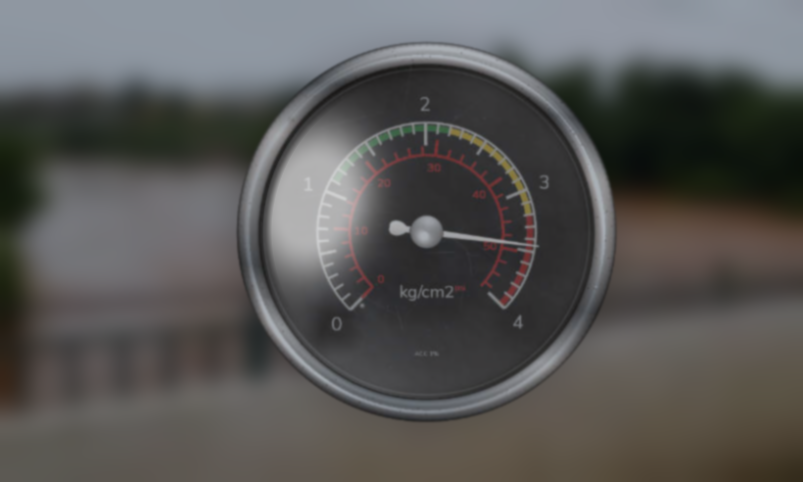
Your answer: **3.45** kg/cm²
